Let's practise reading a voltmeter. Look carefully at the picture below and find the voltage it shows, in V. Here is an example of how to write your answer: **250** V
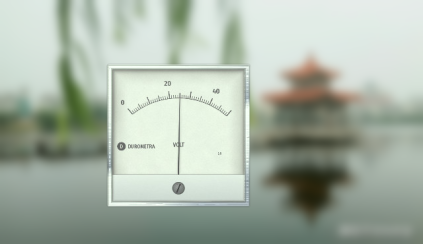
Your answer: **25** V
